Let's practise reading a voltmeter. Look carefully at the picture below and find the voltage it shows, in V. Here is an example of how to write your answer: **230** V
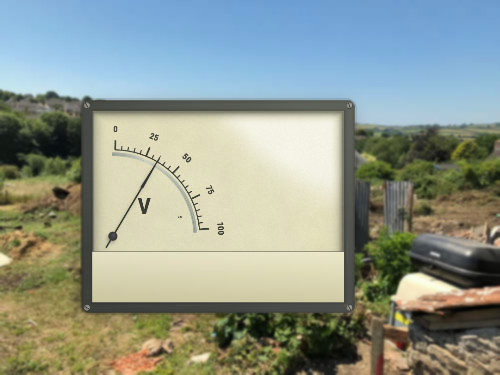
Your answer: **35** V
